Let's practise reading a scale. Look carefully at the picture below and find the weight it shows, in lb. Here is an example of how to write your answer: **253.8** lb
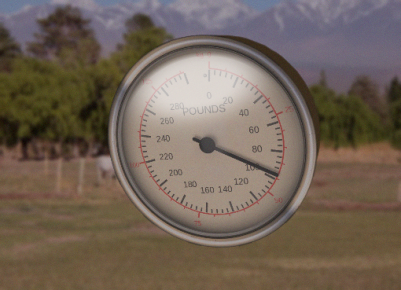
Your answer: **96** lb
